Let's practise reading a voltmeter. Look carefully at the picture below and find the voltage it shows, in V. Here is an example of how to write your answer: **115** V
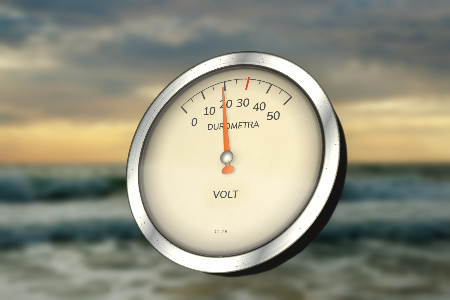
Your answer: **20** V
